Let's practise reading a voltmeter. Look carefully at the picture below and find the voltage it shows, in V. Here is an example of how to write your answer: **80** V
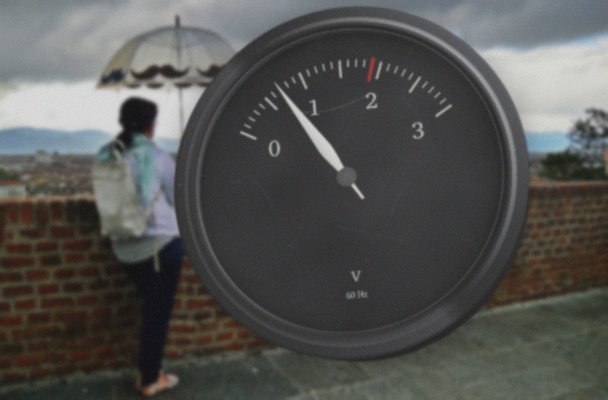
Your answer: **0.7** V
